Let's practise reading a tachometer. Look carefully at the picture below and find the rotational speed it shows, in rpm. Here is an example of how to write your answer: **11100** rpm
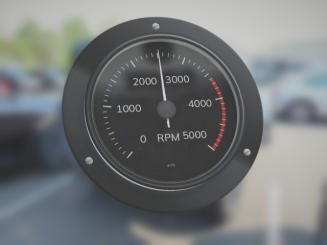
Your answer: **2500** rpm
